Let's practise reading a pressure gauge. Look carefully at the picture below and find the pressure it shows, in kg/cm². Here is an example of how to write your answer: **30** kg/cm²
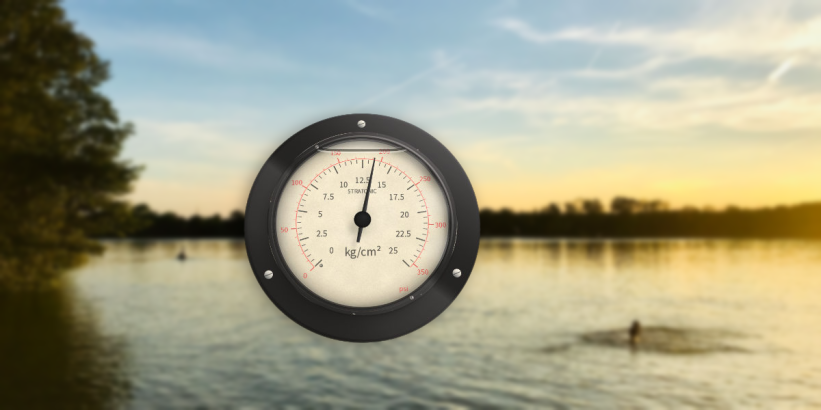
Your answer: **13.5** kg/cm²
